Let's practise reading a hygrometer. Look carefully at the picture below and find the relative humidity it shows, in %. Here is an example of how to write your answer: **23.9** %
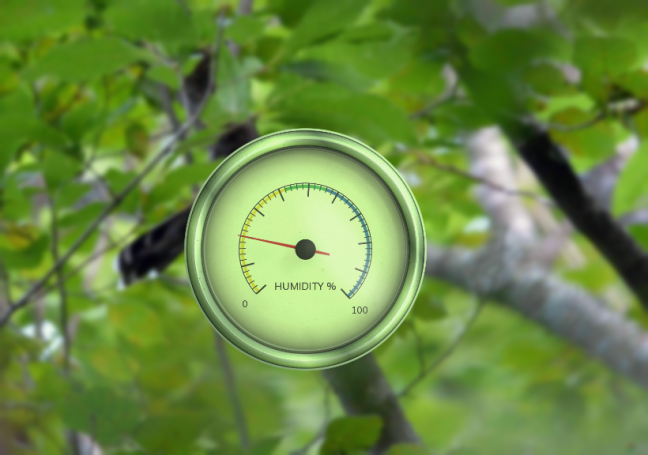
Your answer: **20** %
